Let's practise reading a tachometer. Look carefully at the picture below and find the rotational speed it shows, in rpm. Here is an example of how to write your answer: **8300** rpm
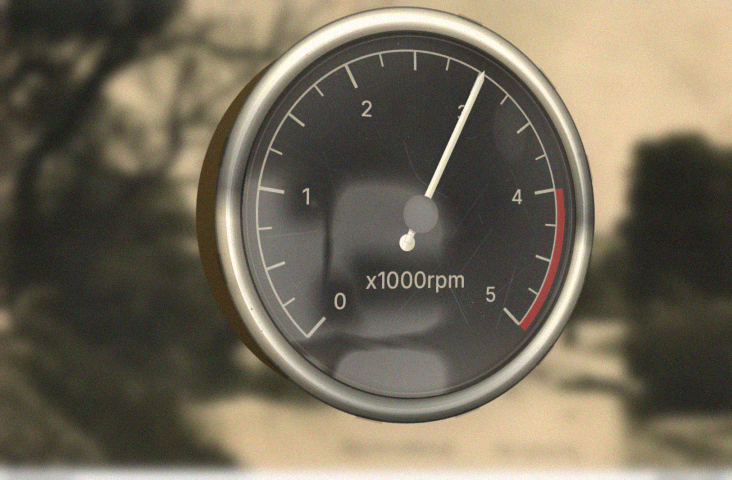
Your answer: **3000** rpm
